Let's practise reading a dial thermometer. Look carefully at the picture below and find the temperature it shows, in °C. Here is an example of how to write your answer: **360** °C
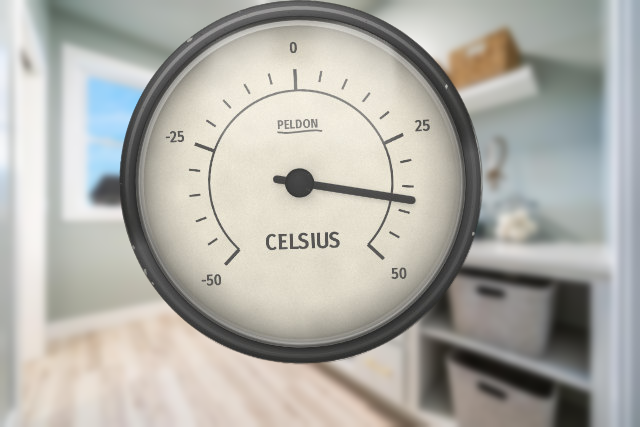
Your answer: **37.5** °C
